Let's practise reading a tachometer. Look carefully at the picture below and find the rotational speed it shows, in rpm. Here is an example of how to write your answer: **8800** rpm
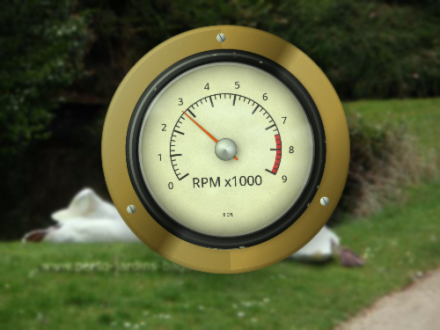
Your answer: **2800** rpm
